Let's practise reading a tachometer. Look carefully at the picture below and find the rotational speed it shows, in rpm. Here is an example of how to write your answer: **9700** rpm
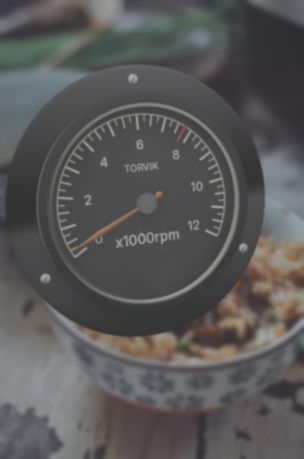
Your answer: **250** rpm
